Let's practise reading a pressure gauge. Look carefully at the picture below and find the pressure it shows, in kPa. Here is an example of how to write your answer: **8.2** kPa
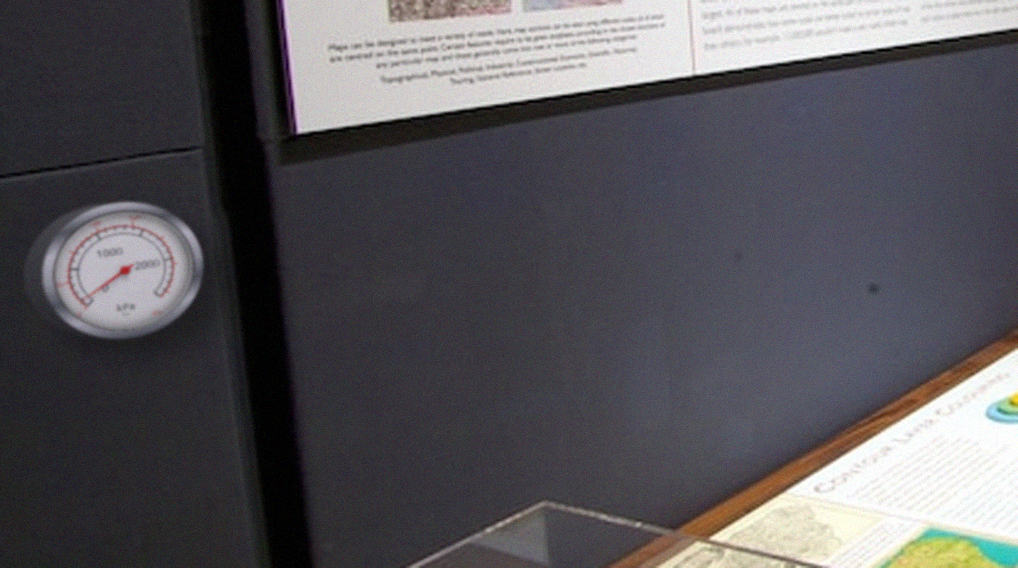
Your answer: **100** kPa
